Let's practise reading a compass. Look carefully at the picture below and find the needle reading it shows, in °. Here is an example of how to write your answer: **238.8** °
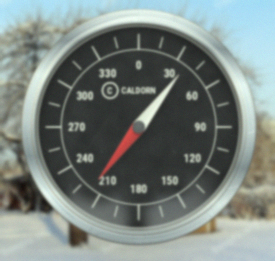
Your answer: **217.5** °
